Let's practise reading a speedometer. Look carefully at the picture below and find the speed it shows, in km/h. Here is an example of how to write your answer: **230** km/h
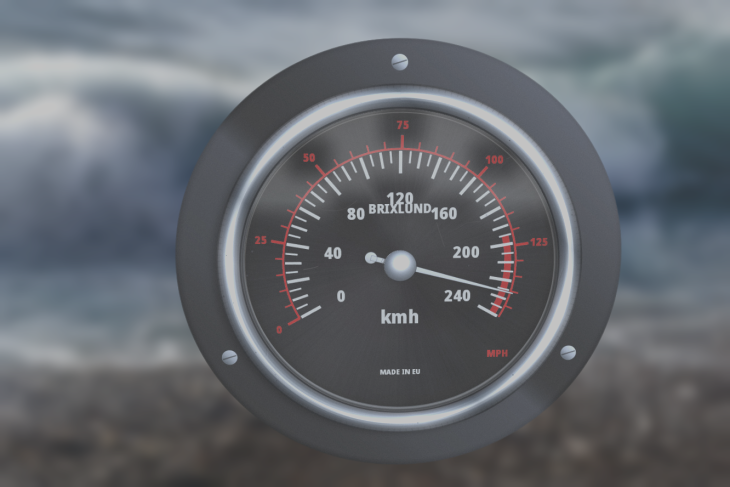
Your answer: **225** km/h
